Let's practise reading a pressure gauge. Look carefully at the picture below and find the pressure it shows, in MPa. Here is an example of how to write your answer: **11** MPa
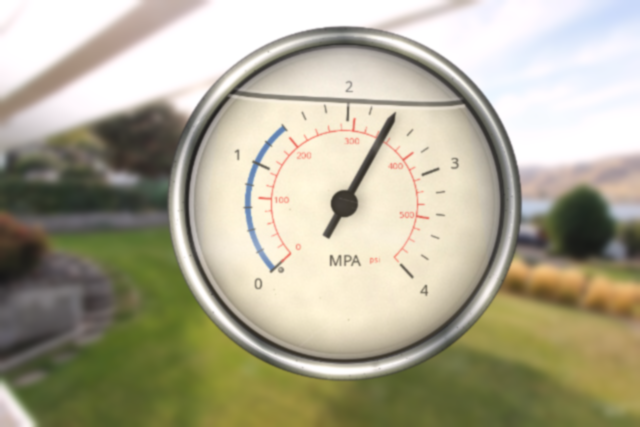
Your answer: **2.4** MPa
